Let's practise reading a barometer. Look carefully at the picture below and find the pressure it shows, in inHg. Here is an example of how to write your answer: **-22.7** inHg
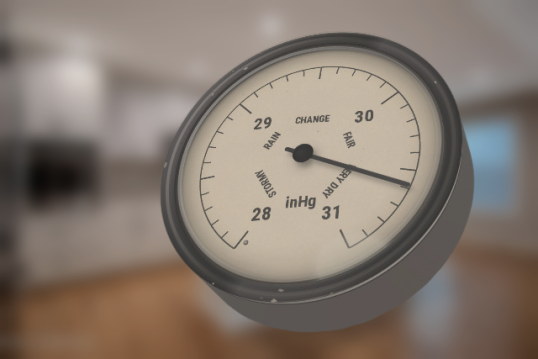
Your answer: **30.6** inHg
